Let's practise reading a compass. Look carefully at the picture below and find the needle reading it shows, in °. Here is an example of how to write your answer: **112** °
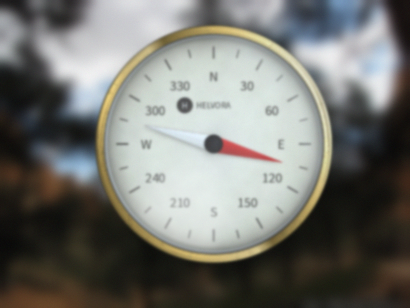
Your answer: **105** °
